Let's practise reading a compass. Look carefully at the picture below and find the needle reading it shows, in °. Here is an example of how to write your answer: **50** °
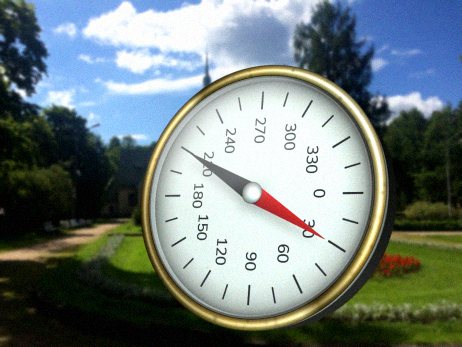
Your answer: **30** °
